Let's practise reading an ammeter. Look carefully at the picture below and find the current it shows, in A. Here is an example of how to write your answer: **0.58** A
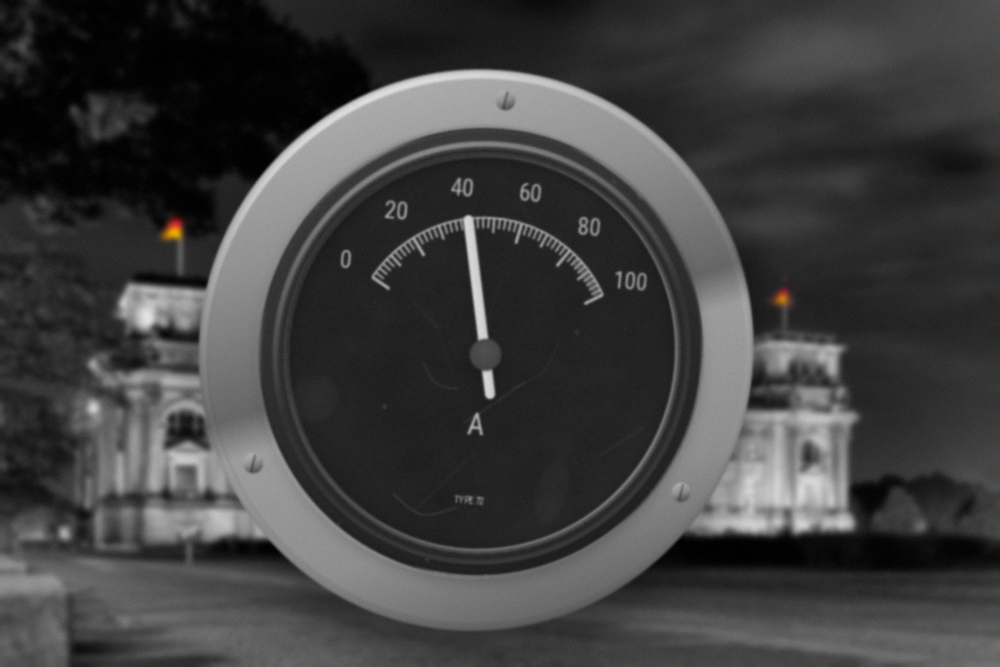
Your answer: **40** A
